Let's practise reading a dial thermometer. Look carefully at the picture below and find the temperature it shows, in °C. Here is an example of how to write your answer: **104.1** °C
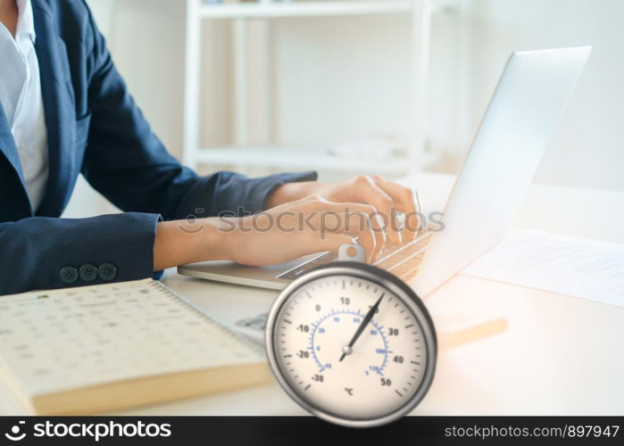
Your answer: **20** °C
